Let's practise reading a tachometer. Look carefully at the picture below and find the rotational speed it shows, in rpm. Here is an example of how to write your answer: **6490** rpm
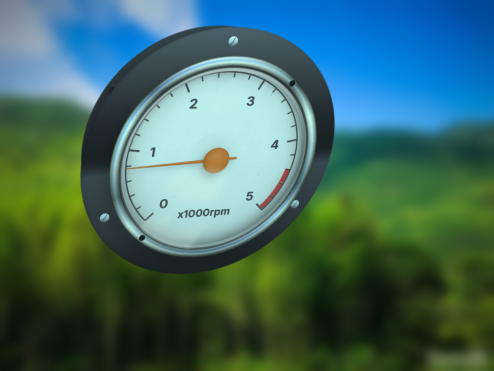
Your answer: **800** rpm
